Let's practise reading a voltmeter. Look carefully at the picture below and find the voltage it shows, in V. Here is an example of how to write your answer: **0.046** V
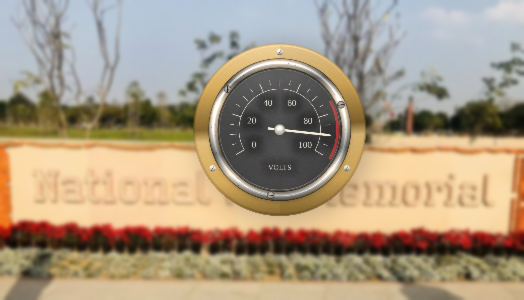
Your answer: **90** V
